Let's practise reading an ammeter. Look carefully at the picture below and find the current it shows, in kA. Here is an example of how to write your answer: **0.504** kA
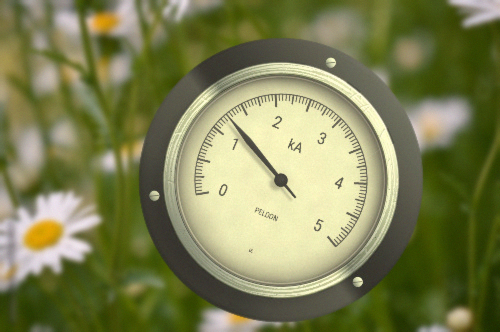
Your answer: **1.25** kA
